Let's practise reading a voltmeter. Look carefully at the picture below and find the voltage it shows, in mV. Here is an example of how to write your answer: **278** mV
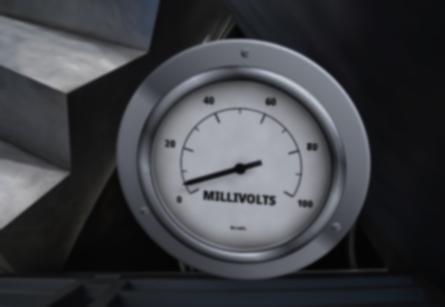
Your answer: **5** mV
